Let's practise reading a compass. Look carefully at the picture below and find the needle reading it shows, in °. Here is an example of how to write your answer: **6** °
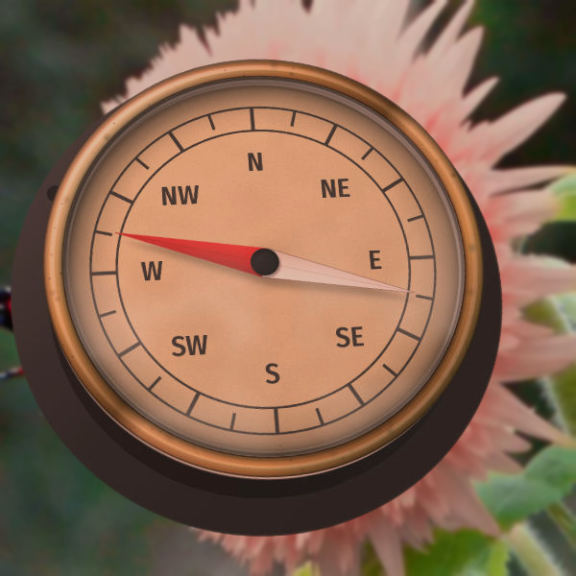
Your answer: **285** °
